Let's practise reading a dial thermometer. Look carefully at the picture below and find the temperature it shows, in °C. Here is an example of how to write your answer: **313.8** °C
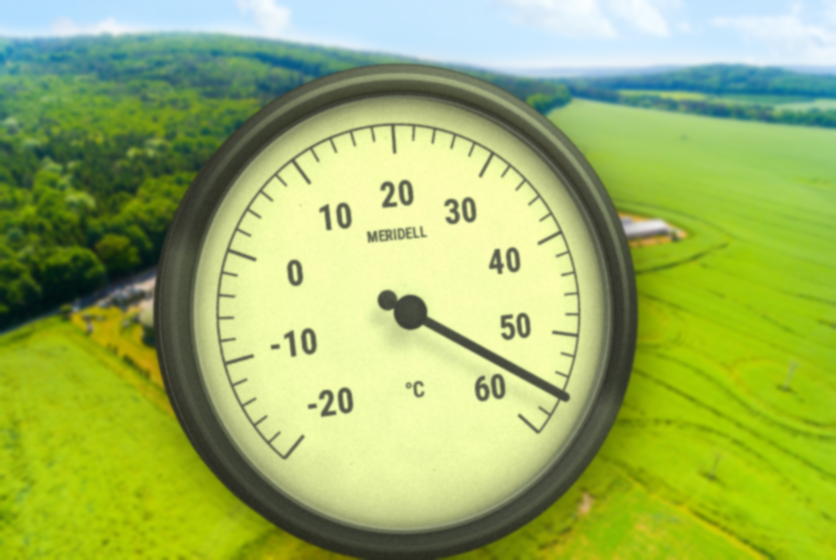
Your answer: **56** °C
